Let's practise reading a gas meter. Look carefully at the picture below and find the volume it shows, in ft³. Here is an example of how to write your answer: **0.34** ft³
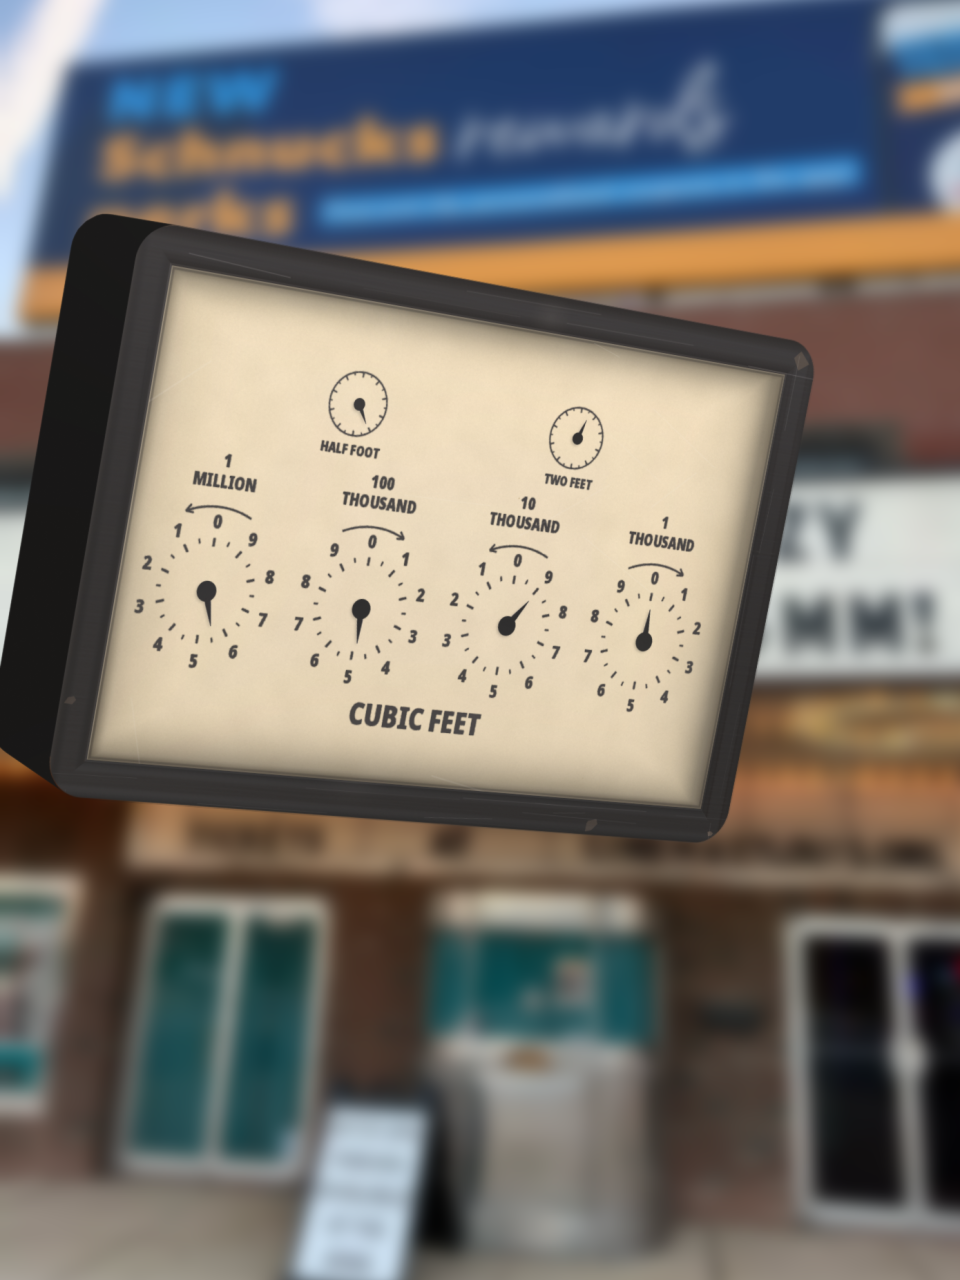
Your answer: **549000** ft³
